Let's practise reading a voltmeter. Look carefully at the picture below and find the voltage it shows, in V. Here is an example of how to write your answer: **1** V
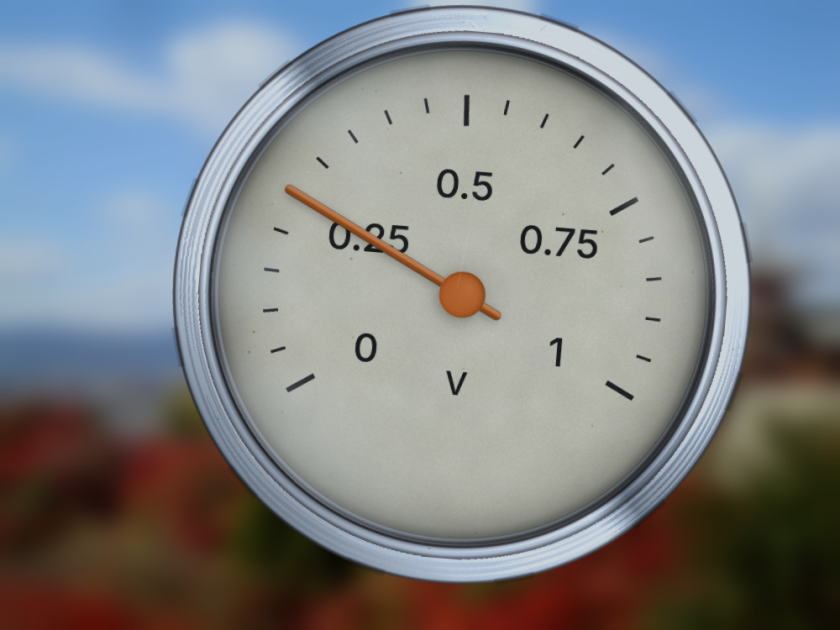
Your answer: **0.25** V
